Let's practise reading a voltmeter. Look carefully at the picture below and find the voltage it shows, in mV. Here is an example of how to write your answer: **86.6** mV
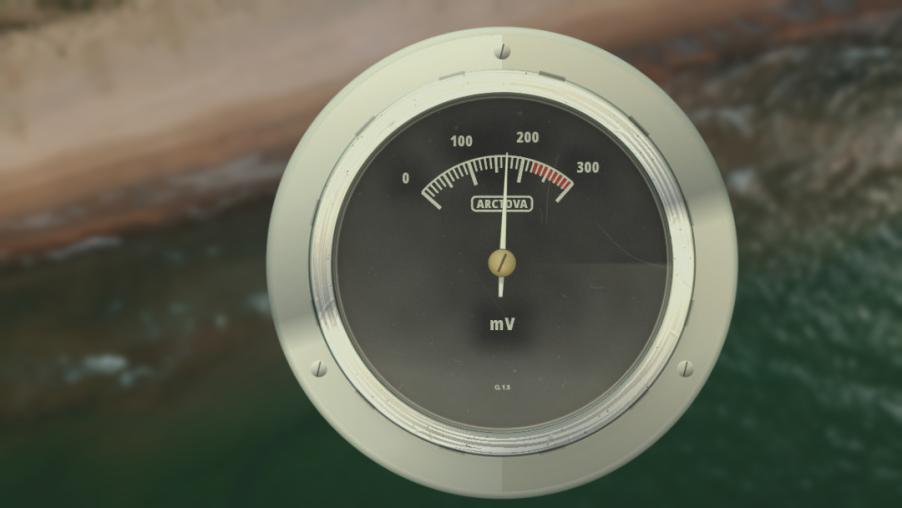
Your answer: **170** mV
